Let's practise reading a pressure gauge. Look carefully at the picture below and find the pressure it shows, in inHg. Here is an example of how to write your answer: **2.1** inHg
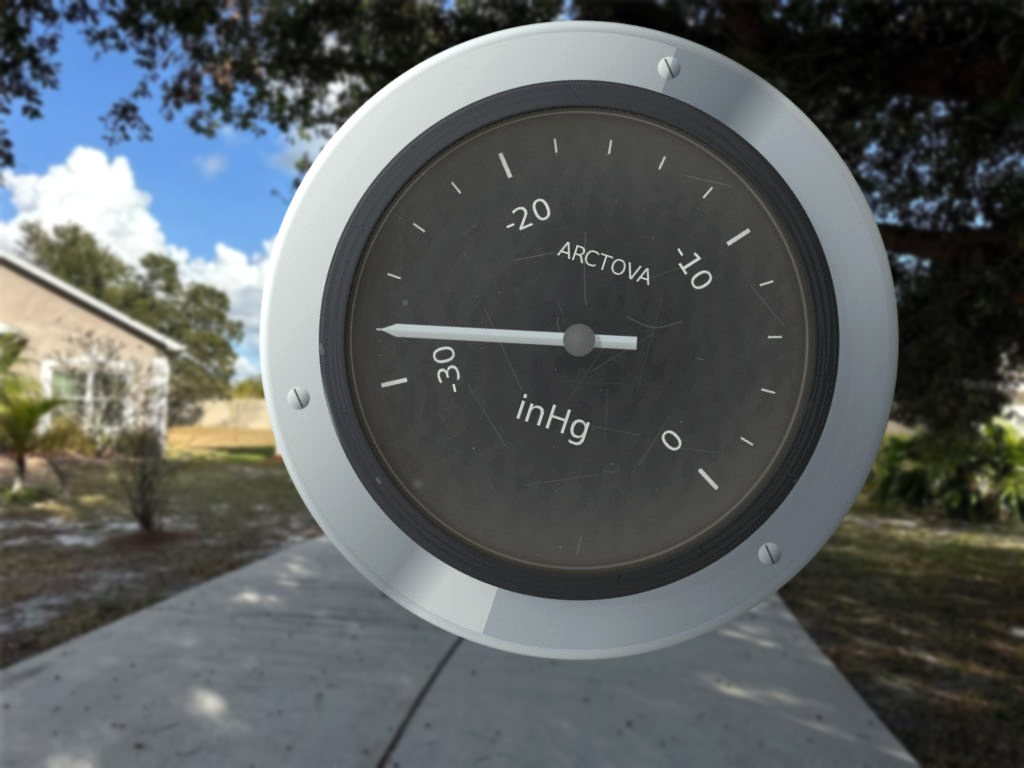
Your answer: **-28** inHg
